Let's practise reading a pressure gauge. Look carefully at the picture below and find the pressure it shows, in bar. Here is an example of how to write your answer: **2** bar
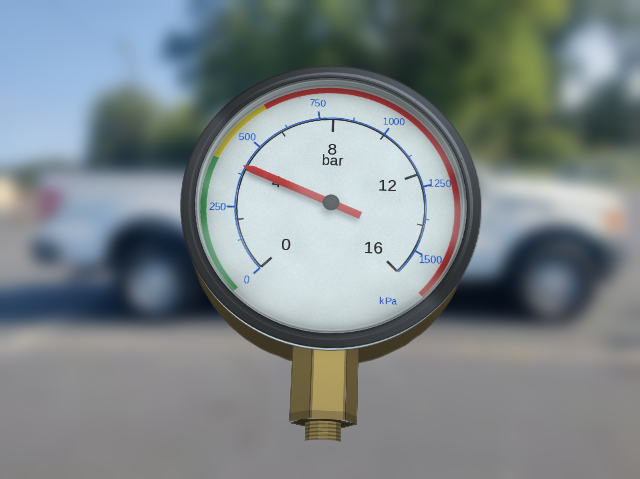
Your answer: **4** bar
